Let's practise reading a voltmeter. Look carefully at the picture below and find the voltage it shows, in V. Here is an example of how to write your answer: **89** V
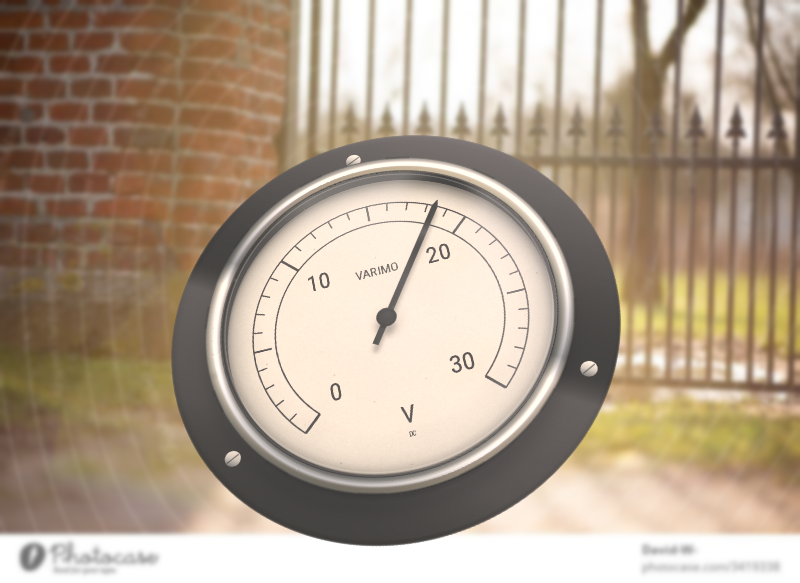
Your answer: **18.5** V
